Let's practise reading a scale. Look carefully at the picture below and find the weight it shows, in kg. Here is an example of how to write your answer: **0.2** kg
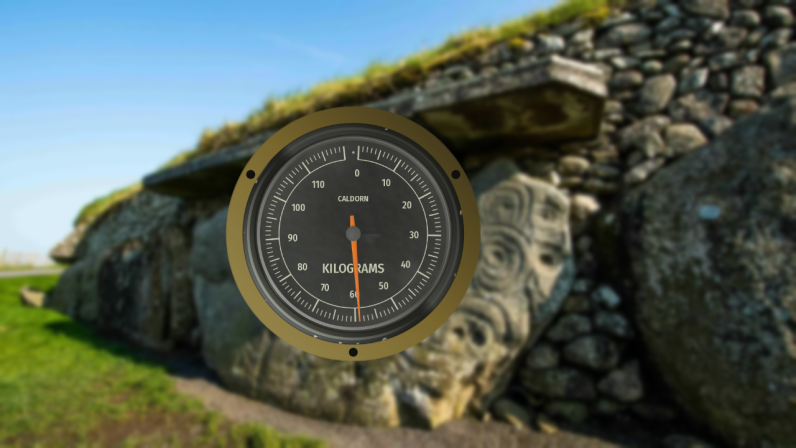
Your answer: **59** kg
